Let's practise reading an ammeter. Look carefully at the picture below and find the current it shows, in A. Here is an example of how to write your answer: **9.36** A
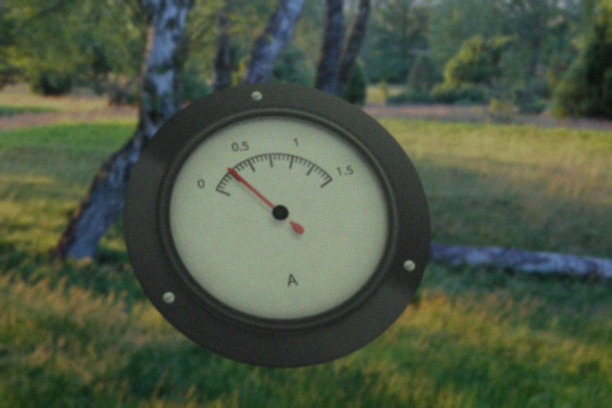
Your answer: **0.25** A
